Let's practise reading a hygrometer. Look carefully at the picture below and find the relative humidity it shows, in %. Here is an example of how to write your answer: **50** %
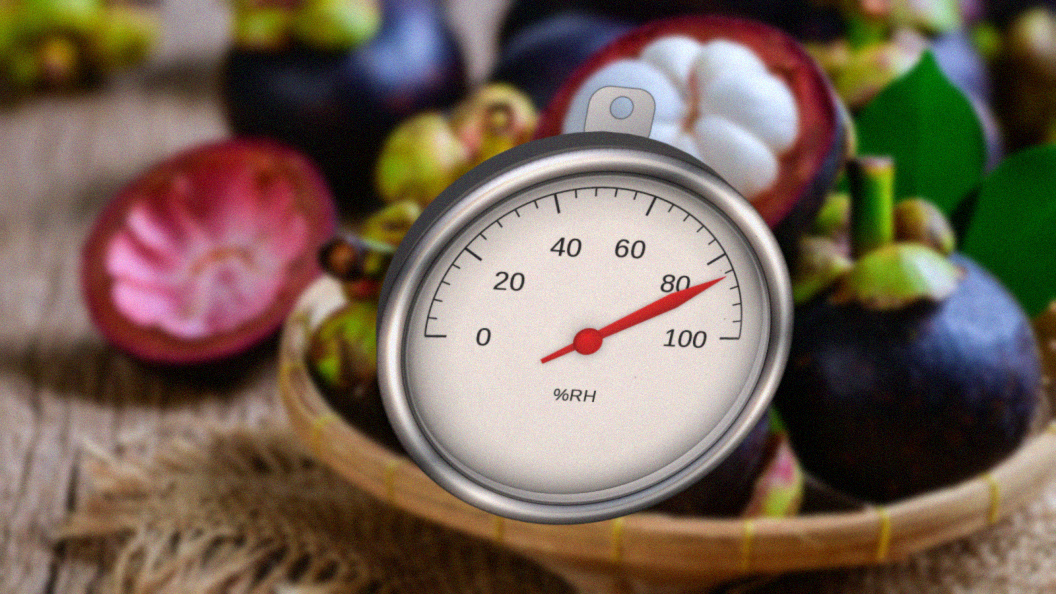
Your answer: **84** %
